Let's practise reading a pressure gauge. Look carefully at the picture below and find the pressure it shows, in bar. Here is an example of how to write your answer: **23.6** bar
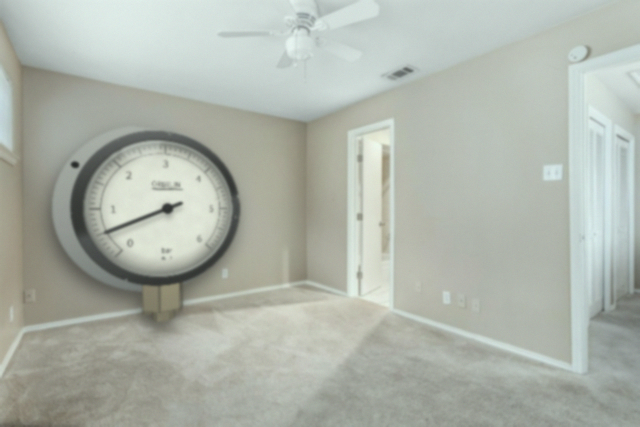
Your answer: **0.5** bar
